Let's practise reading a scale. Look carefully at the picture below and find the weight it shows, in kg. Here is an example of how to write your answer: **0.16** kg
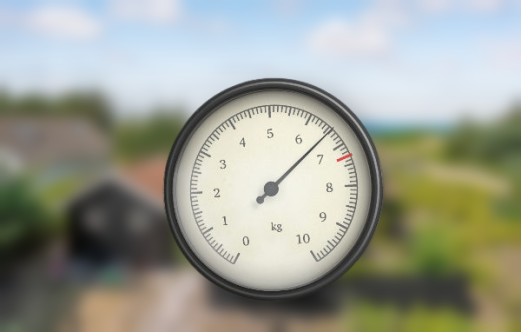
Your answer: **6.6** kg
